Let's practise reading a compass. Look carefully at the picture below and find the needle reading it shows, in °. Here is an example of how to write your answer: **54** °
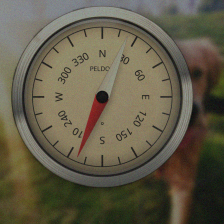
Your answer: **202.5** °
